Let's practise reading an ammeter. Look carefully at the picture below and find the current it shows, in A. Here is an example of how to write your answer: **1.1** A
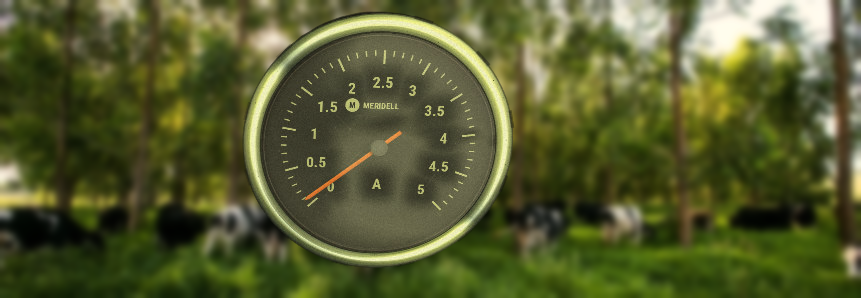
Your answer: **0.1** A
